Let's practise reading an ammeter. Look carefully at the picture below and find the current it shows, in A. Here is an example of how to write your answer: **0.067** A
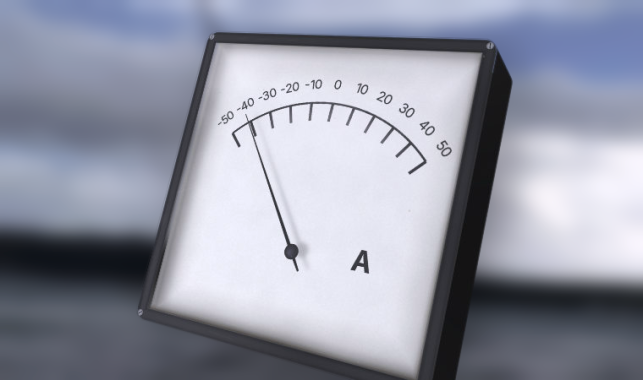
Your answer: **-40** A
